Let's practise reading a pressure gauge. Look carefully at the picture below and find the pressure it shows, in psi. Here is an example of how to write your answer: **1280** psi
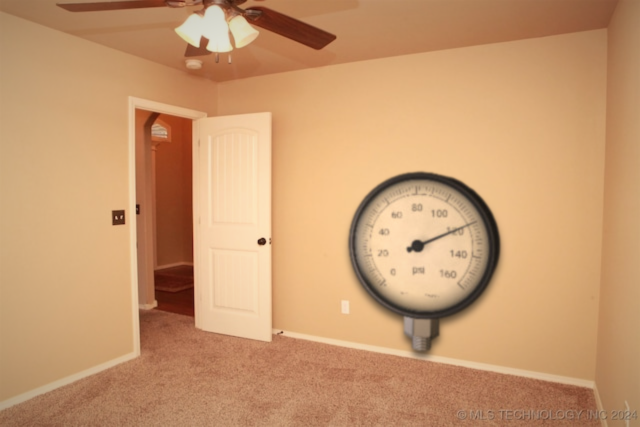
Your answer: **120** psi
